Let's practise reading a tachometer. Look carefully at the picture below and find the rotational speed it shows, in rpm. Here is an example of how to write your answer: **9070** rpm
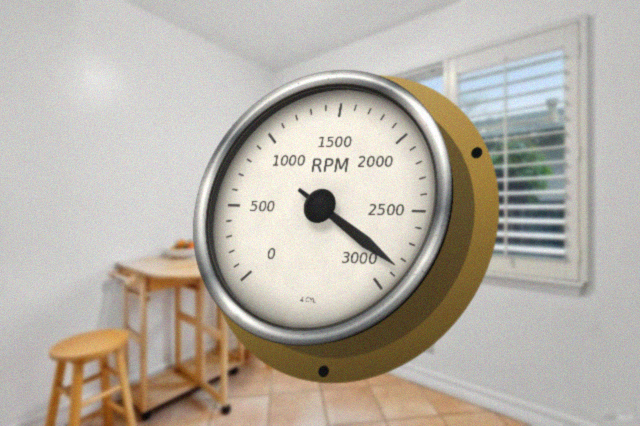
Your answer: **2850** rpm
